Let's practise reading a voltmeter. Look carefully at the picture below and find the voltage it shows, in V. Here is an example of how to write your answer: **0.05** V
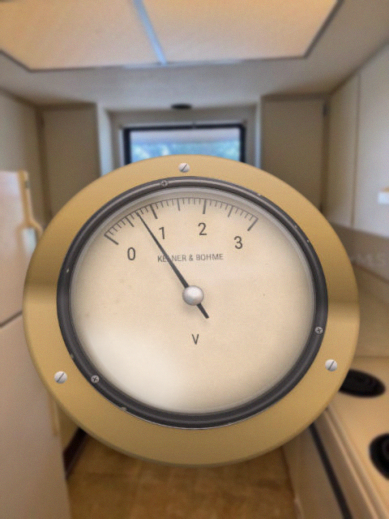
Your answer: **0.7** V
